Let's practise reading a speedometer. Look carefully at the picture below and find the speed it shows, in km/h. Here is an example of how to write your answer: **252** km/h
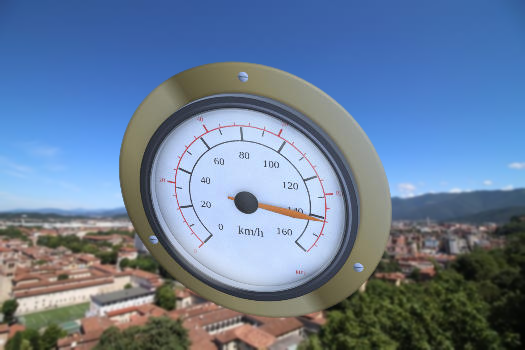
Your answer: **140** km/h
